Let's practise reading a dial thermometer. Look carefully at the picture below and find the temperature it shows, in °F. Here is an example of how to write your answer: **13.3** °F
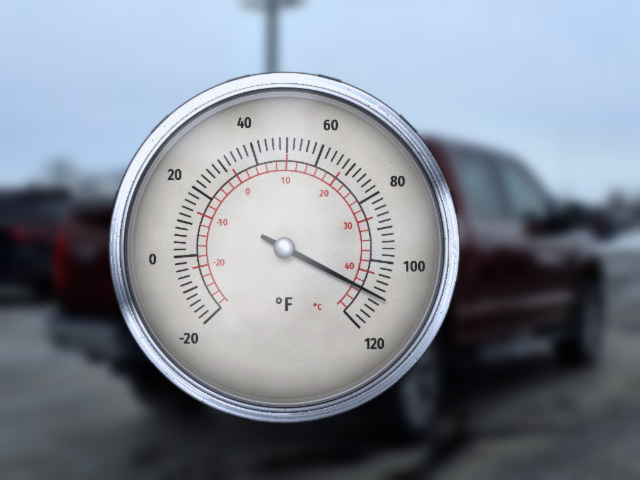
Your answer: **110** °F
